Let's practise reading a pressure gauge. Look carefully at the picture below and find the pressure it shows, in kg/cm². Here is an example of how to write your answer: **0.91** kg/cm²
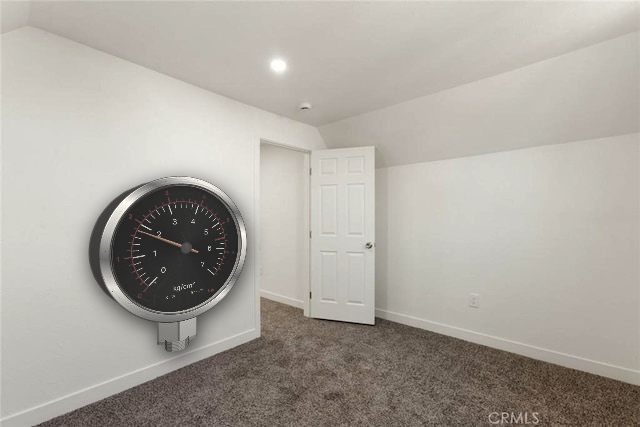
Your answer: **1.8** kg/cm²
